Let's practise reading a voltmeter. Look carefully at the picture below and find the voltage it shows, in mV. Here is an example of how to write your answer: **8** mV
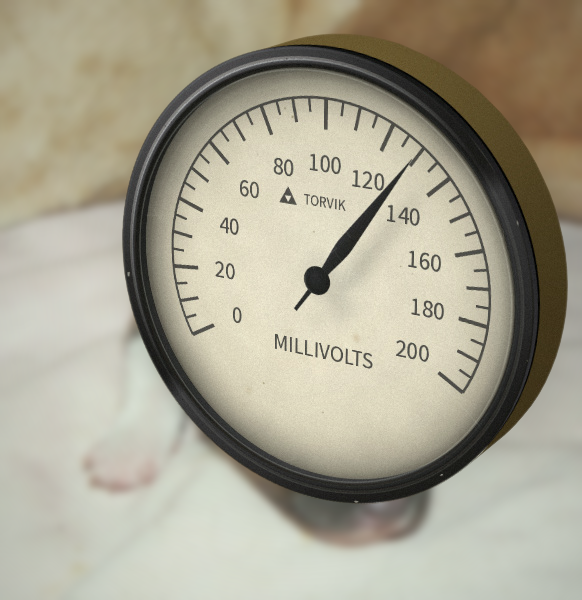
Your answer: **130** mV
